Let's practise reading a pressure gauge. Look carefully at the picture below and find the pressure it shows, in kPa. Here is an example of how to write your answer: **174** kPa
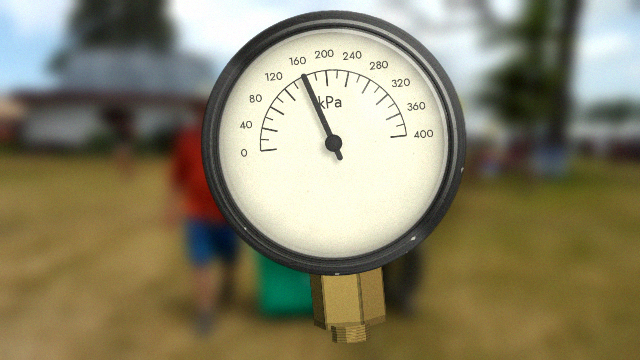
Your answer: **160** kPa
